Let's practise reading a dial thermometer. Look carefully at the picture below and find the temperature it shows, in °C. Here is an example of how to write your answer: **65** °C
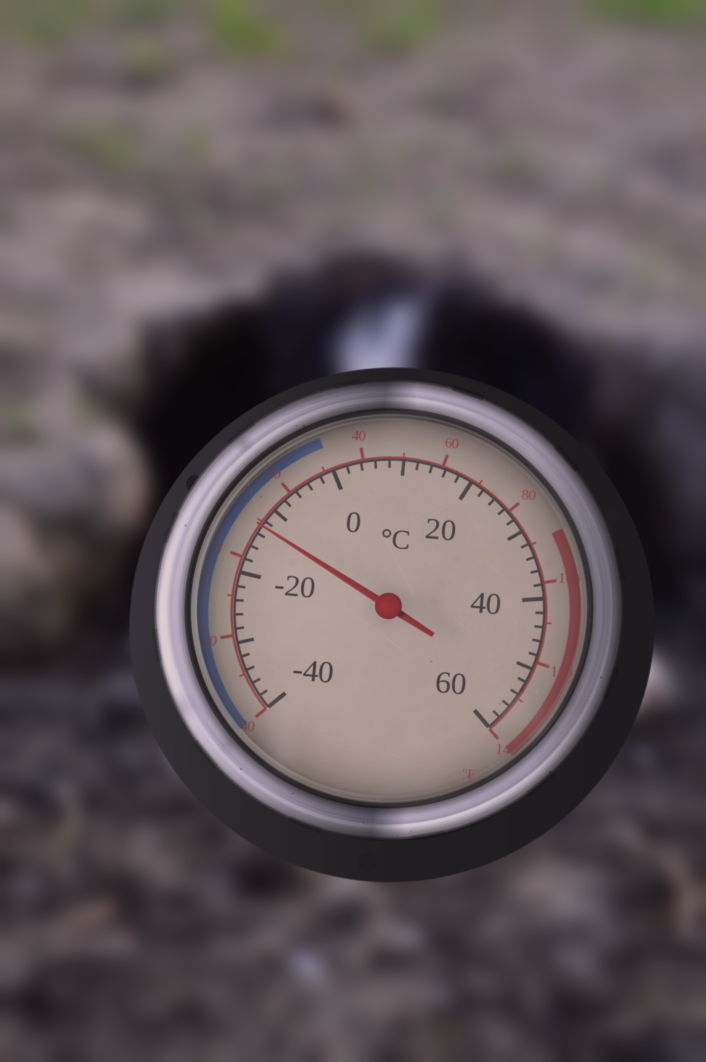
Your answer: **-13** °C
